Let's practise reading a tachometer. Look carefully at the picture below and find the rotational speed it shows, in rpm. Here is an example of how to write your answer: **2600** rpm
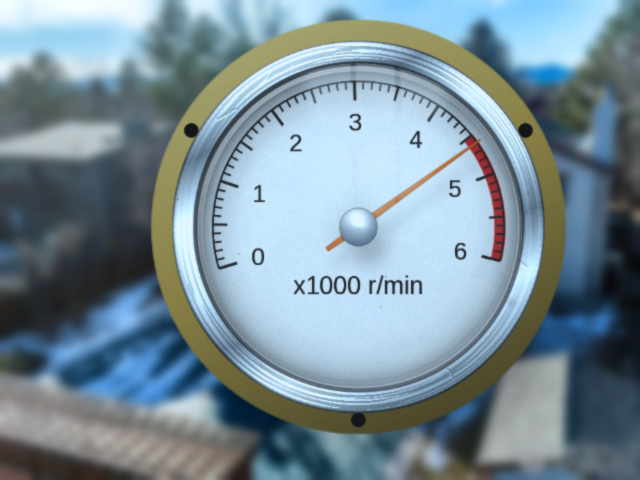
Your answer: **4600** rpm
